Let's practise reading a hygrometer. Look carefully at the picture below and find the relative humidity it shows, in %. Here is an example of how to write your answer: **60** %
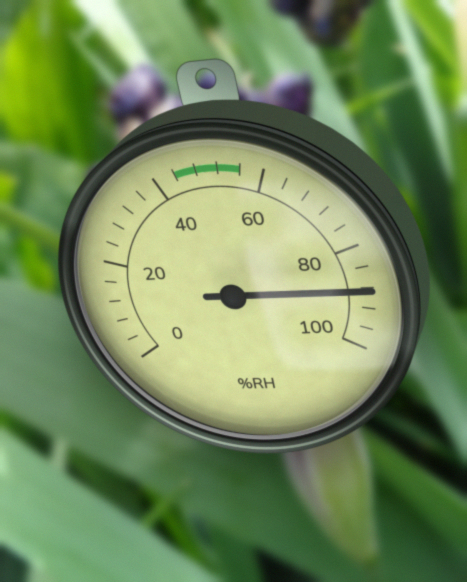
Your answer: **88** %
